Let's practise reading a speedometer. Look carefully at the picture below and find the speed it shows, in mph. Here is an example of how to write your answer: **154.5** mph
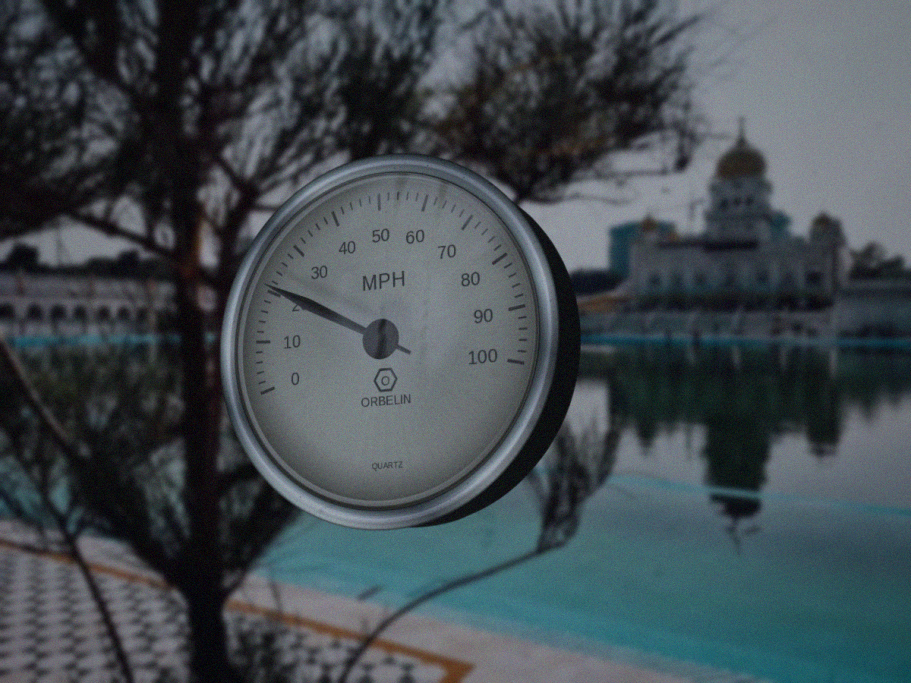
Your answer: **21** mph
